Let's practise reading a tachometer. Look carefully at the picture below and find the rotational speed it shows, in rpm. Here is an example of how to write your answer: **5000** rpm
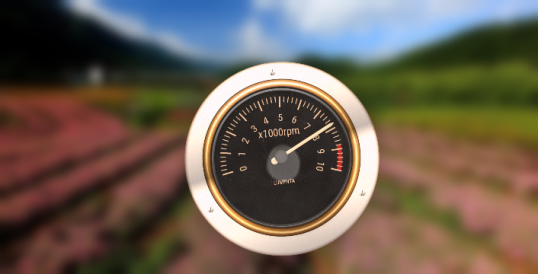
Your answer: **7800** rpm
